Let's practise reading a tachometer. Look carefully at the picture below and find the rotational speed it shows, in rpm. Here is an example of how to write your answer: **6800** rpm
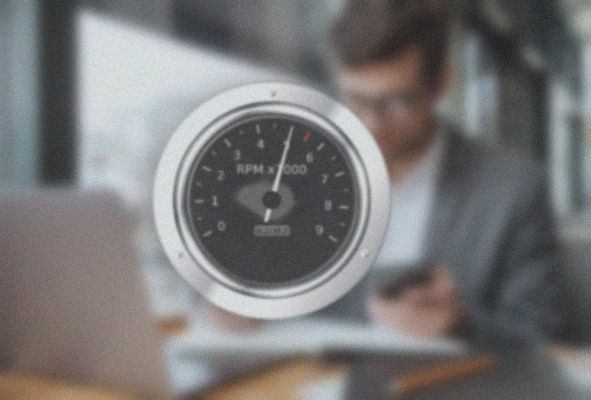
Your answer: **5000** rpm
